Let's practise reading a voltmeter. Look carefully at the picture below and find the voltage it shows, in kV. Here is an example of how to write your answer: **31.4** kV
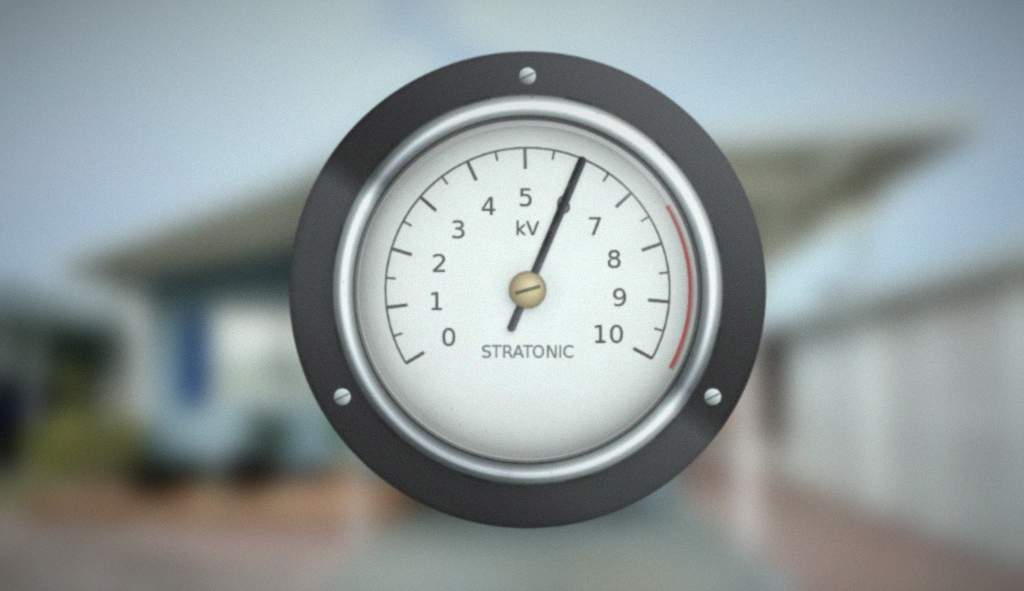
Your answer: **6** kV
